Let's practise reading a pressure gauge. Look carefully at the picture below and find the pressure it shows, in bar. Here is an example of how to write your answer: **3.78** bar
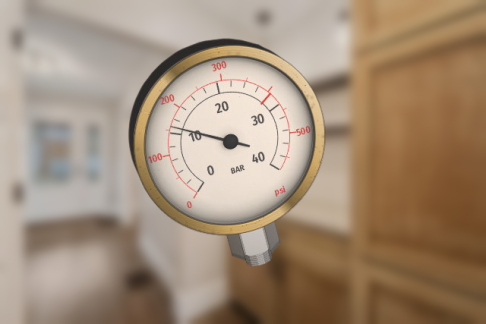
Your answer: **11** bar
